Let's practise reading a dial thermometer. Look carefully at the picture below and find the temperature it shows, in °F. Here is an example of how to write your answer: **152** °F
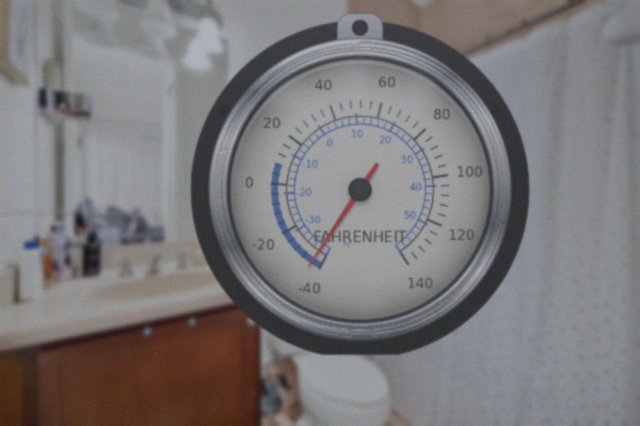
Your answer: **-36** °F
